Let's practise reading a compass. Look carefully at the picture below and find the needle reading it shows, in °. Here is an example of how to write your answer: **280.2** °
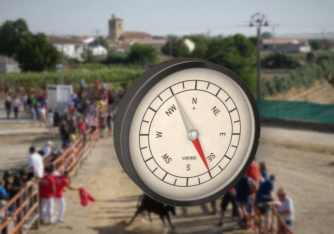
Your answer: **150** °
